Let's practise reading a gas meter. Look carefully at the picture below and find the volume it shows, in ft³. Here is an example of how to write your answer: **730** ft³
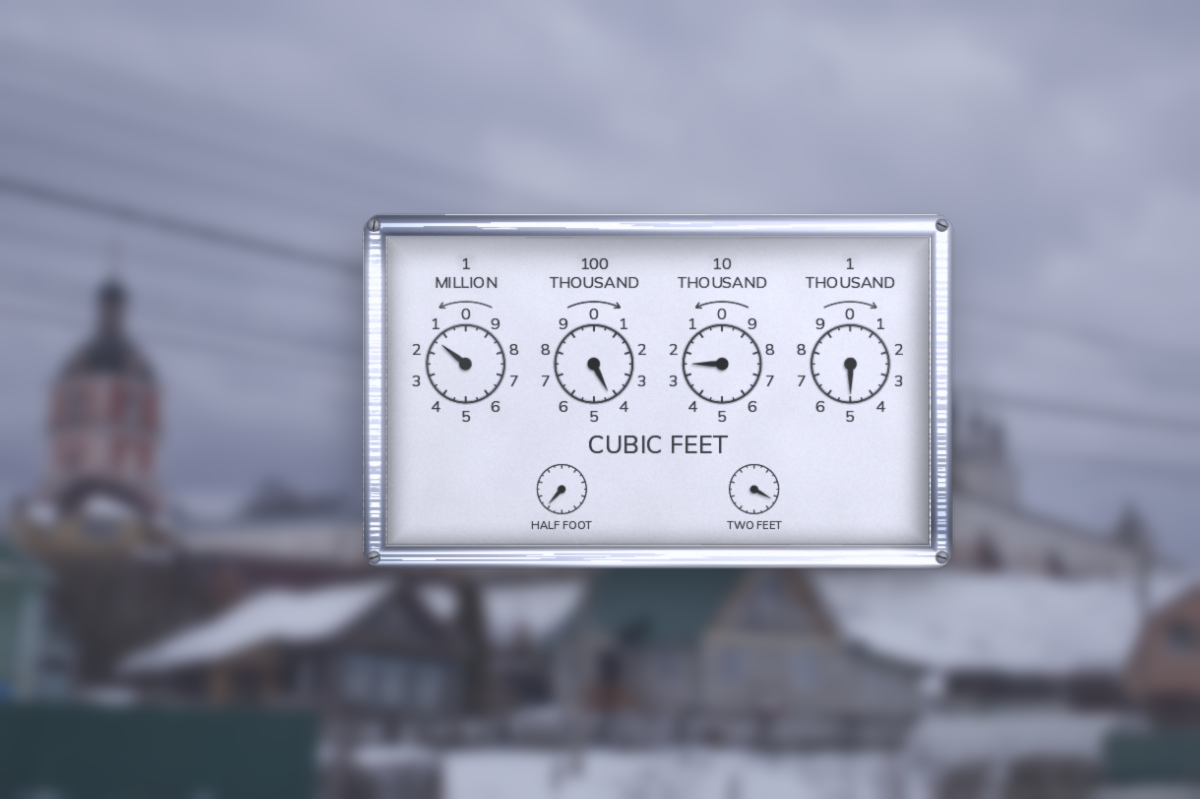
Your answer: **142500** ft³
